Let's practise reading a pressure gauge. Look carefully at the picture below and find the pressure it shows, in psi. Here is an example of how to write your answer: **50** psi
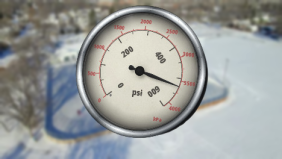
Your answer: **525** psi
